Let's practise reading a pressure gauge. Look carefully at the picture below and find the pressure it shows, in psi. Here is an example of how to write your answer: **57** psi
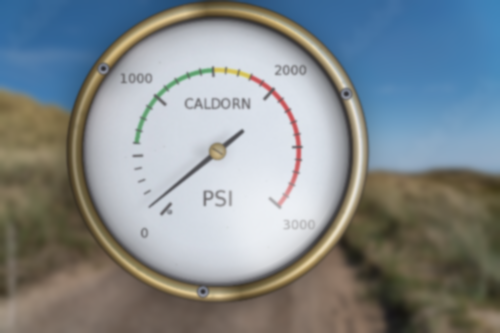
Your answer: **100** psi
